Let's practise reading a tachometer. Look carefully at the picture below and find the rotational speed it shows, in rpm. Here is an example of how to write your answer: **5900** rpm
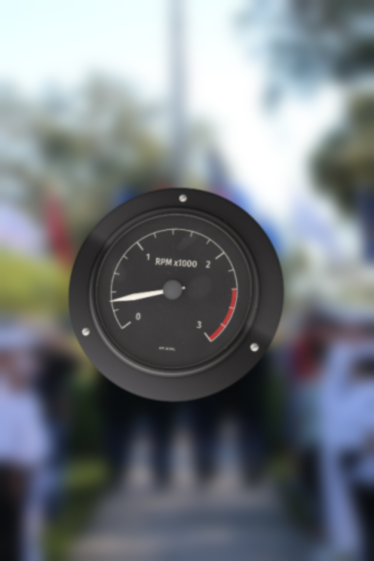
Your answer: **300** rpm
